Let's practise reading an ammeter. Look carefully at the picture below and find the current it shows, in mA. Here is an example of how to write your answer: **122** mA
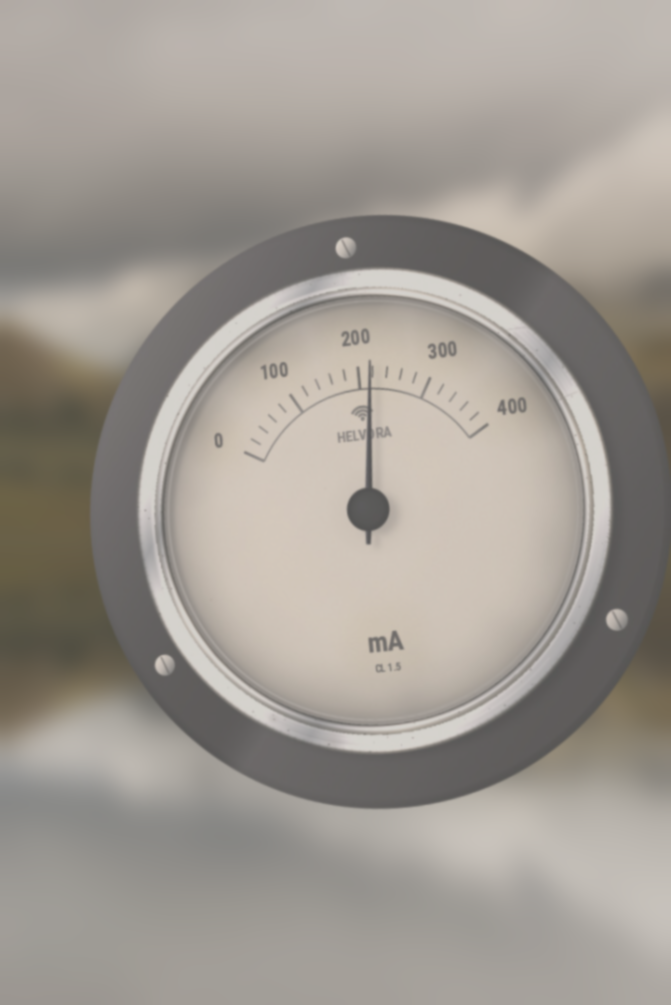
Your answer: **220** mA
